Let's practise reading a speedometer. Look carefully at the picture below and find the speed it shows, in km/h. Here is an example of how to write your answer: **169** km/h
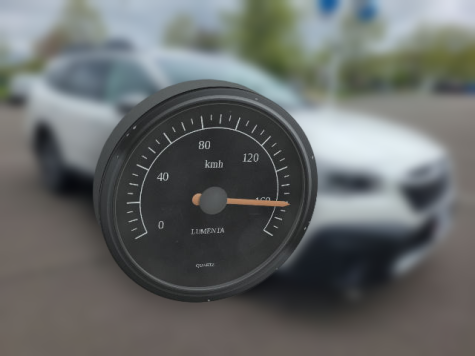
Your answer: **160** km/h
